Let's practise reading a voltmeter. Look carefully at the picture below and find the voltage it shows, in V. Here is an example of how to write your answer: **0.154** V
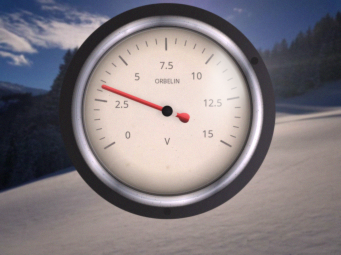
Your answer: **3.25** V
